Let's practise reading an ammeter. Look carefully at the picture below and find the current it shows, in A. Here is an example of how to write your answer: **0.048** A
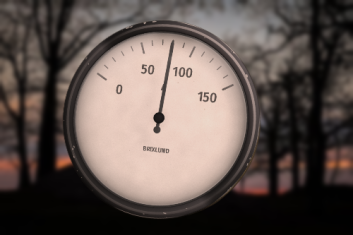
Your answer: **80** A
